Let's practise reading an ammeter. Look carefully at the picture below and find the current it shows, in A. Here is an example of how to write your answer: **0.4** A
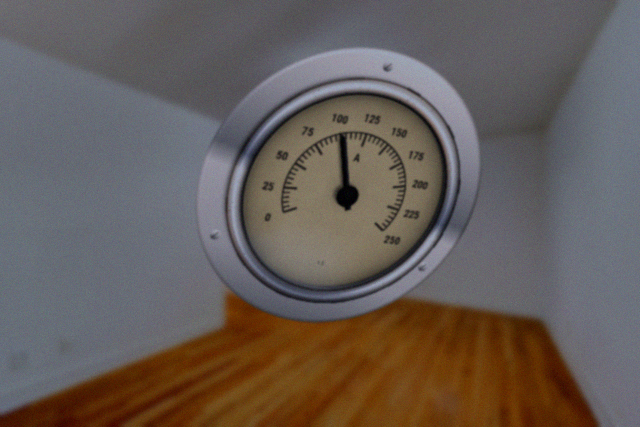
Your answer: **100** A
